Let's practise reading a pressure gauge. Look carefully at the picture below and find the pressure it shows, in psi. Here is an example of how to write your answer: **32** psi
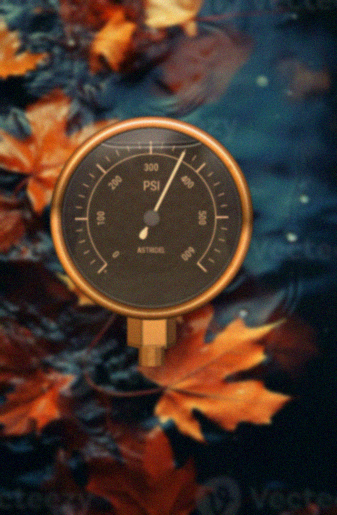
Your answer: **360** psi
